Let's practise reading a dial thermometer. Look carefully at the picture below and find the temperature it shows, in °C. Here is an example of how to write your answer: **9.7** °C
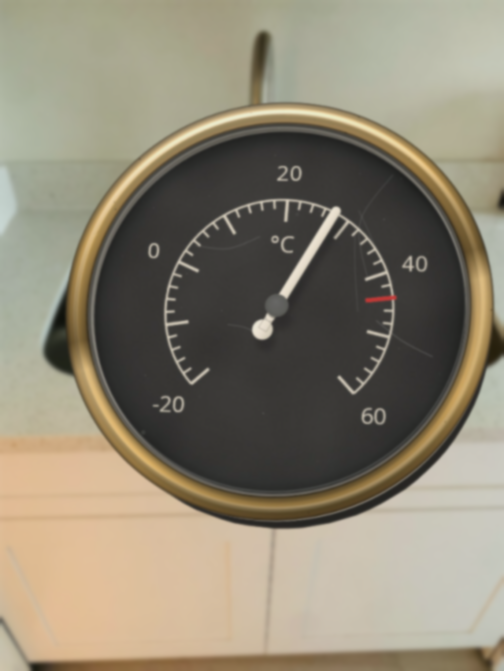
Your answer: **28** °C
